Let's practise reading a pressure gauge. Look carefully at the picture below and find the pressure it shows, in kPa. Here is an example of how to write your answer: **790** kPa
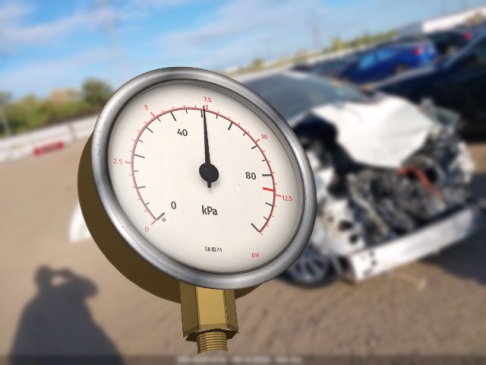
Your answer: **50** kPa
